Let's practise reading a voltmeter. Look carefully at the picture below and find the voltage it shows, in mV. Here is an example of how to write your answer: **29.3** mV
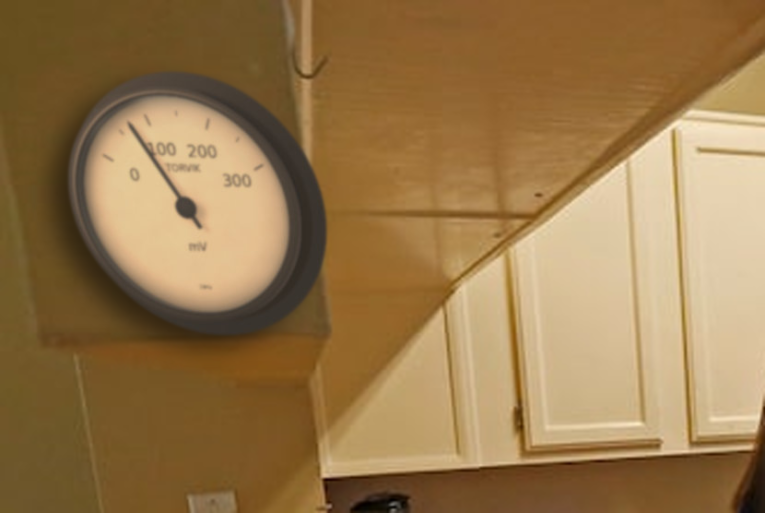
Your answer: **75** mV
